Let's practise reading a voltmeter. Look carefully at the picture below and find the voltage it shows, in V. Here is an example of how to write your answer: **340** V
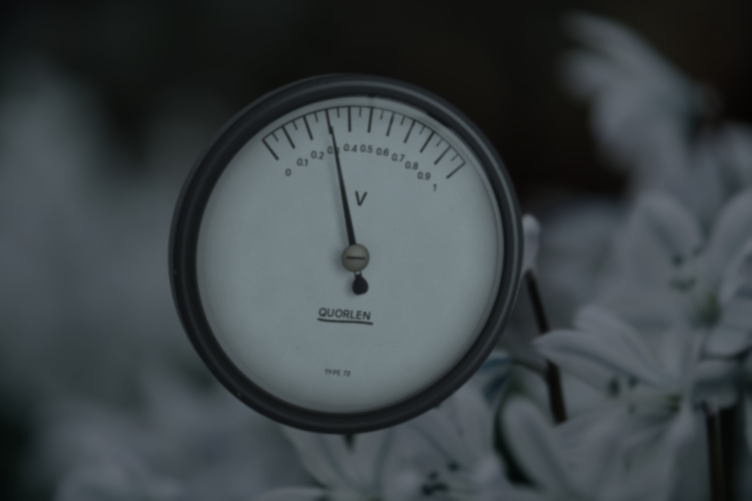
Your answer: **0.3** V
